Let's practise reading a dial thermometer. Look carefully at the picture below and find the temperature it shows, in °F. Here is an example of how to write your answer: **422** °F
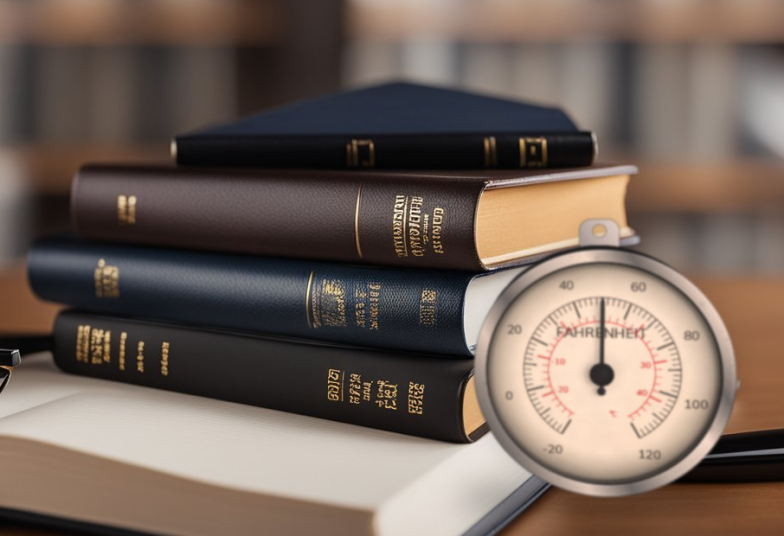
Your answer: **50** °F
